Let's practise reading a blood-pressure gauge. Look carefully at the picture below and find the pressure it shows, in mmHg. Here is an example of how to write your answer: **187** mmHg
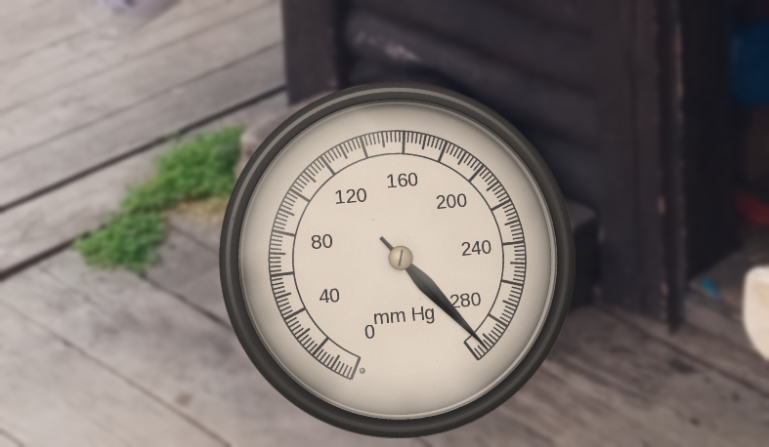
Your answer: **294** mmHg
